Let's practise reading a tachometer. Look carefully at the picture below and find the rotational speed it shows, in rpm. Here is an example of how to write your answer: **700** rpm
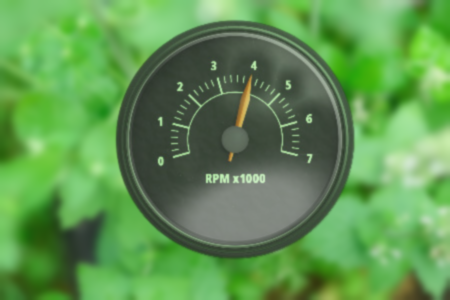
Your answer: **4000** rpm
